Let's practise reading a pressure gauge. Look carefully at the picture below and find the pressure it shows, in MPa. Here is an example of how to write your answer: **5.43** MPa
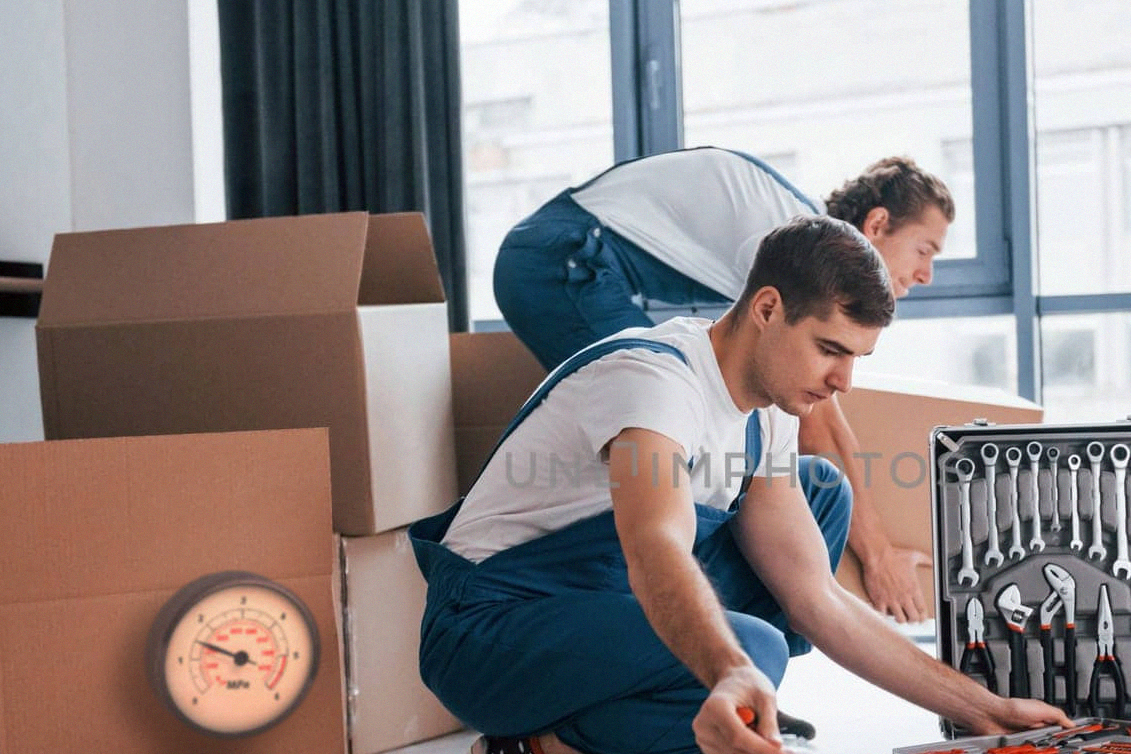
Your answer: **1.5** MPa
